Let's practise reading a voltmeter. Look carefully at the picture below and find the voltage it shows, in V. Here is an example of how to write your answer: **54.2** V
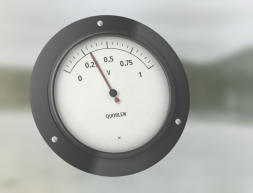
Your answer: **0.3** V
